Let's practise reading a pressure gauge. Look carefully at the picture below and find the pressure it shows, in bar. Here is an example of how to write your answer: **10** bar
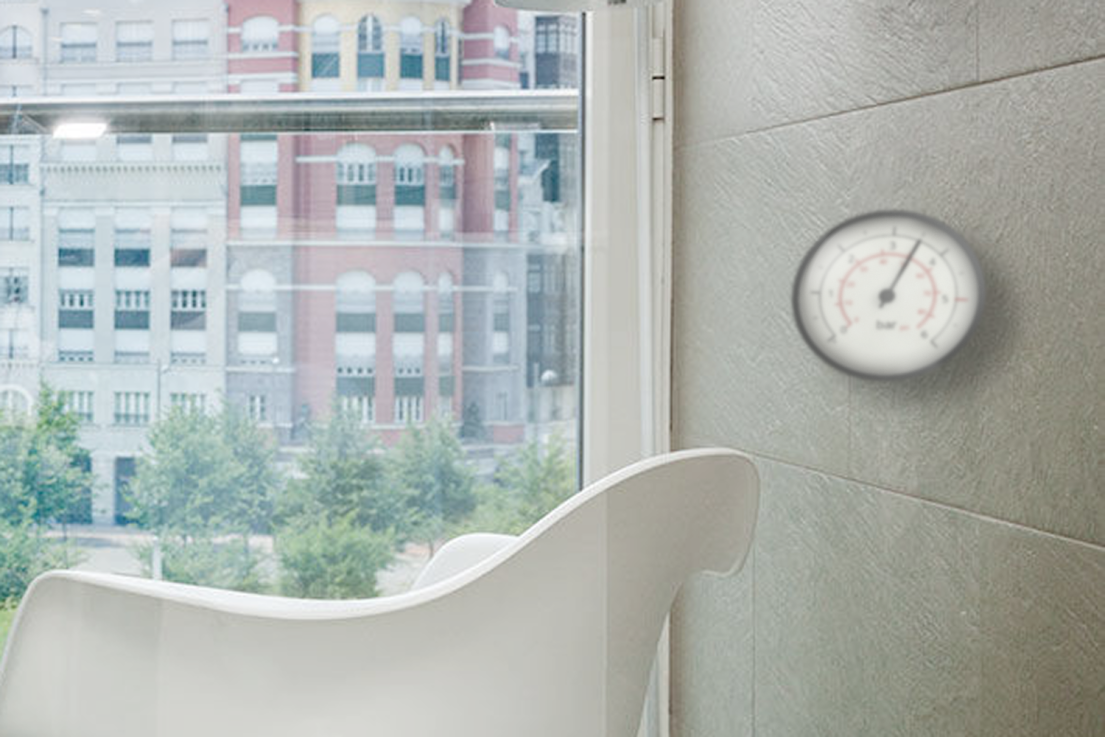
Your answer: **3.5** bar
